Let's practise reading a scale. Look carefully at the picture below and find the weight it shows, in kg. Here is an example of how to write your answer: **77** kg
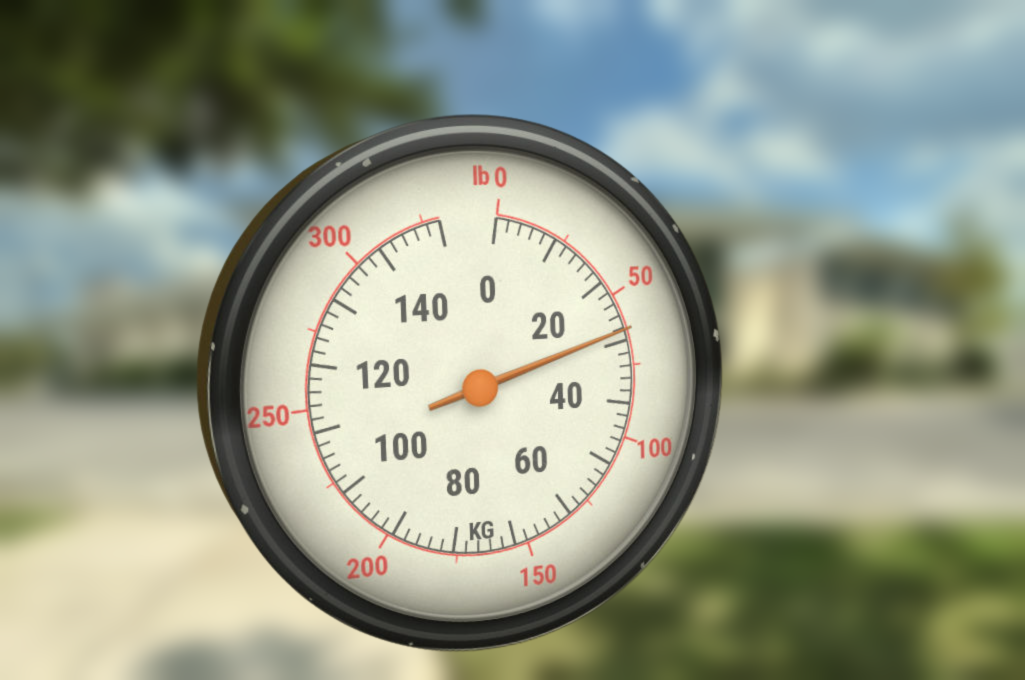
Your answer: **28** kg
